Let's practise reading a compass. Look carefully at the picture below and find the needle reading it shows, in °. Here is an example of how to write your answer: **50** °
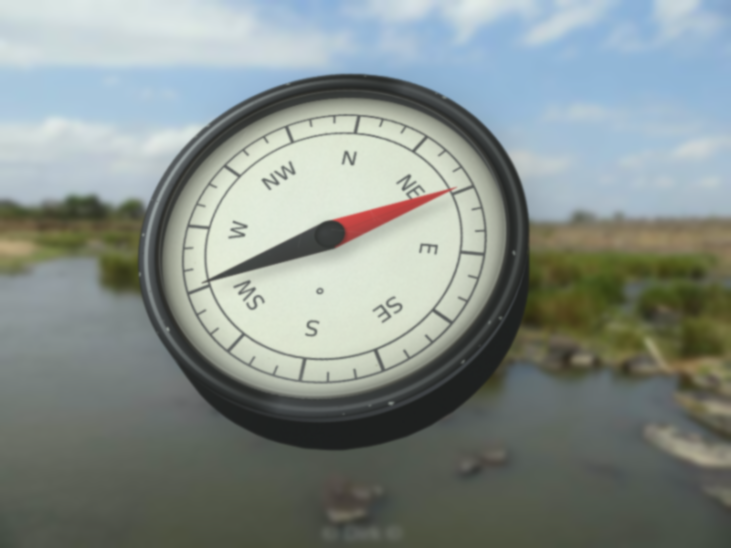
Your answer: **60** °
